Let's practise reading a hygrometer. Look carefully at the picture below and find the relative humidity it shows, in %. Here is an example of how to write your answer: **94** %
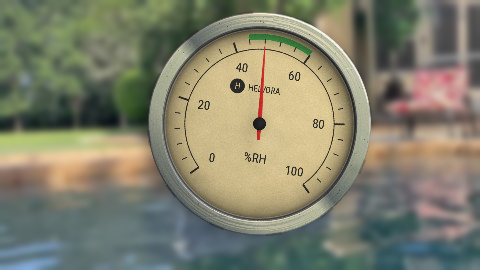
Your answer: **48** %
